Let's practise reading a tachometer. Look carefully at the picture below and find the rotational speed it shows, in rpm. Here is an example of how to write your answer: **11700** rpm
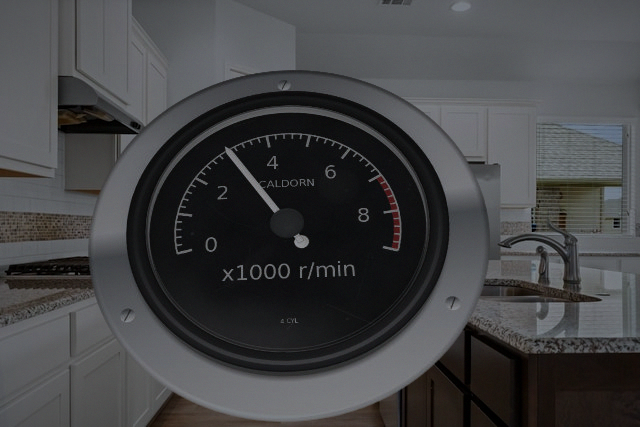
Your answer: **3000** rpm
